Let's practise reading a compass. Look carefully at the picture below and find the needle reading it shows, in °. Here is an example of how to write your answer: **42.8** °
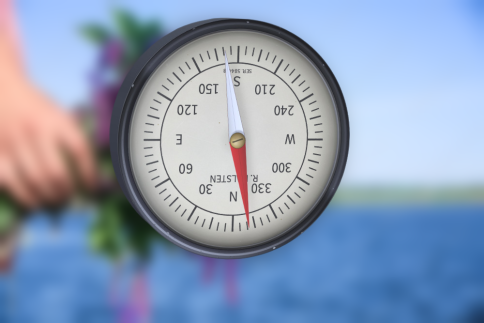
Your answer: **350** °
